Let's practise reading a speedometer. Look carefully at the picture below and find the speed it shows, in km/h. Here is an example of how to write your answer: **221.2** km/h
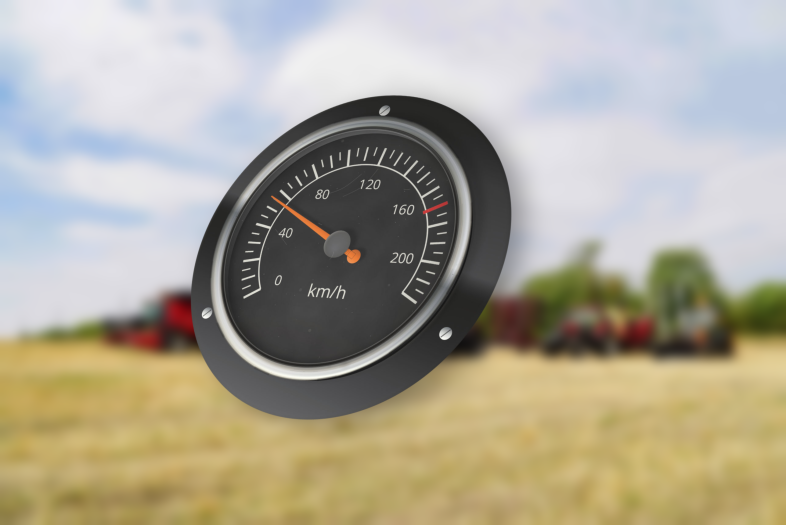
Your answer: **55** km/h
